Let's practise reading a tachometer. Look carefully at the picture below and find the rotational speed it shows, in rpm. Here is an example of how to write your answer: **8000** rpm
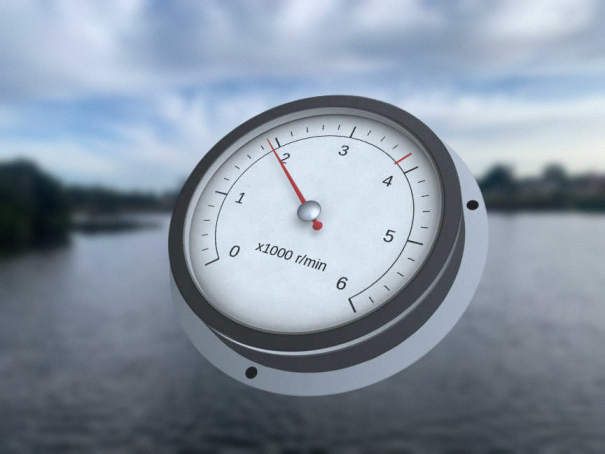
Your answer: **1900** rpm
